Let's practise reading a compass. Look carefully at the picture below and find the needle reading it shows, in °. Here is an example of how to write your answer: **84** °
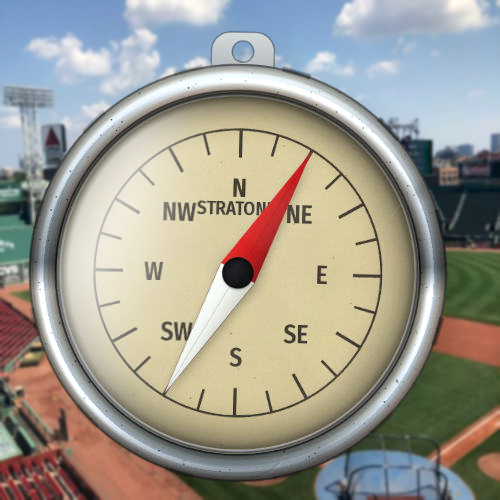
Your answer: **30** °
